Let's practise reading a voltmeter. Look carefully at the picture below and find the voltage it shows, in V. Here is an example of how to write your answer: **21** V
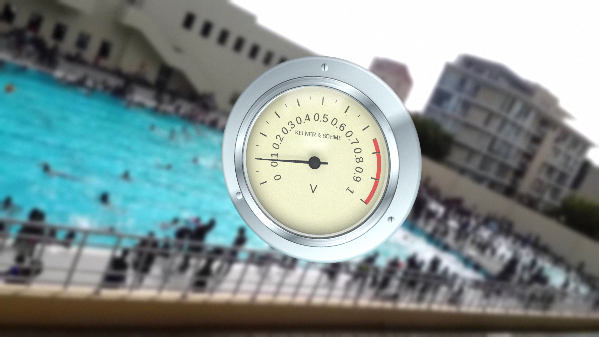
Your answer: **0.1** V
